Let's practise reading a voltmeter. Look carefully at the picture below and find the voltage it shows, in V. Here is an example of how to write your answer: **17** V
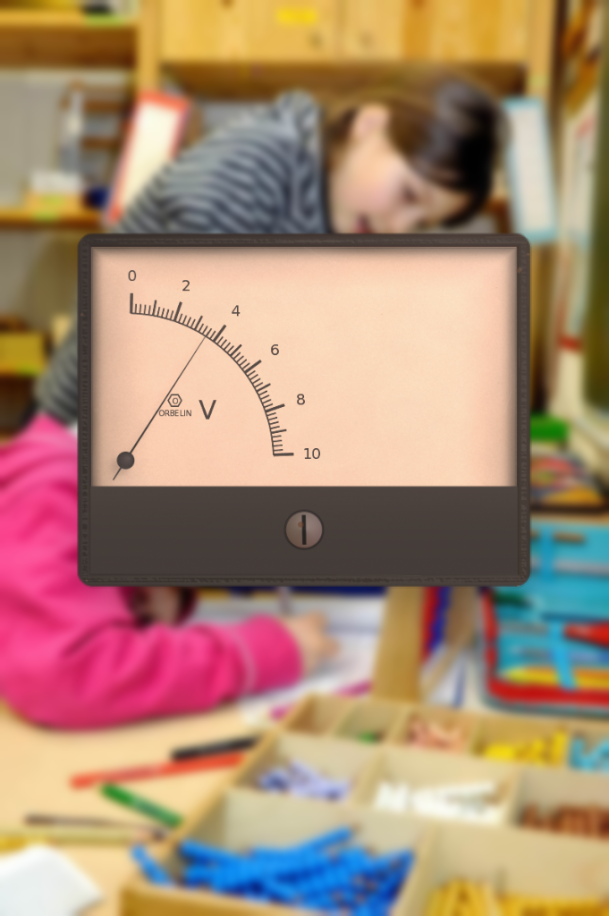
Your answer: **3.6** V
